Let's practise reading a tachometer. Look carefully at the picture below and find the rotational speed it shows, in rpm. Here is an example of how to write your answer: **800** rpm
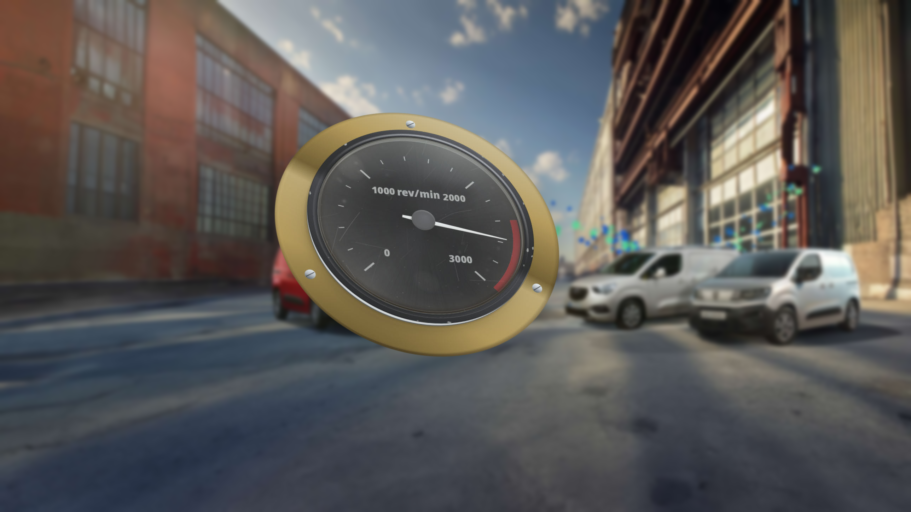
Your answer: **2600** rpm
